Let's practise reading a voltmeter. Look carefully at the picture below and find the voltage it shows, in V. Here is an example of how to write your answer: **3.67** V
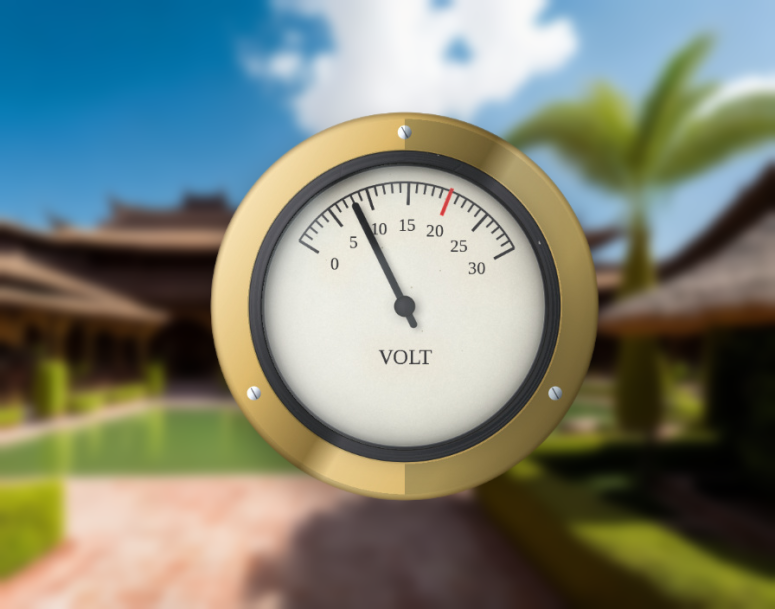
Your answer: **8** V
